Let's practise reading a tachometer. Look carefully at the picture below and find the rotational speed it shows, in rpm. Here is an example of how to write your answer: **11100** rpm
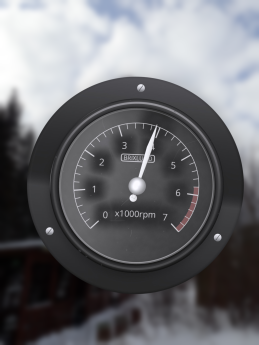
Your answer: **3900** rpm
